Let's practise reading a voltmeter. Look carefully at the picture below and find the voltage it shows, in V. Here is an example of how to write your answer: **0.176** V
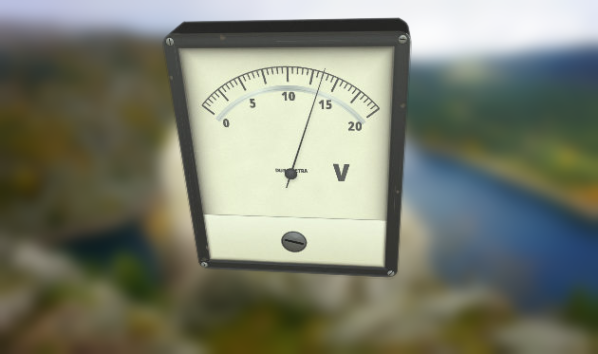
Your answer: **13.5** V
